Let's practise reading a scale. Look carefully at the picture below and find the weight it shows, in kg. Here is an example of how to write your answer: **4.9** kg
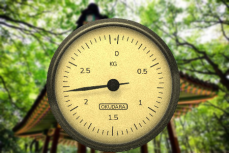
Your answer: **2.2** kg
